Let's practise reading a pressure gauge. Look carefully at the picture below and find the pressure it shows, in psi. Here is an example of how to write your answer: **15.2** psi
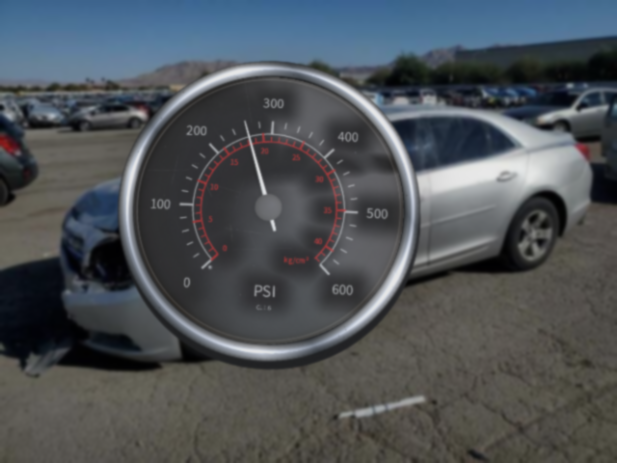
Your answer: **260** psi
